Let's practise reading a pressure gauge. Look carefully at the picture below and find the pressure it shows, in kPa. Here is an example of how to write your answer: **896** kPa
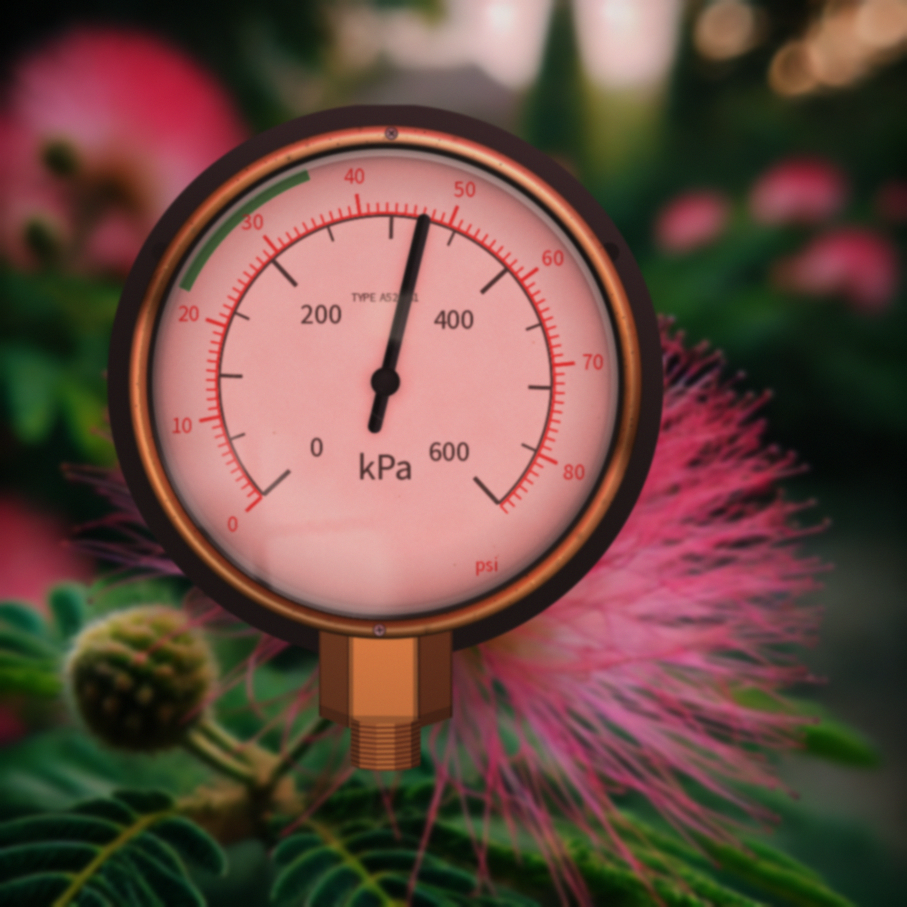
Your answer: **325** kPa
